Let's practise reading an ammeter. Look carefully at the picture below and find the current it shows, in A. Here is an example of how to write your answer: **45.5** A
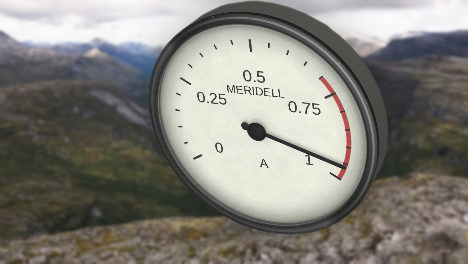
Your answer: **0.95** A
